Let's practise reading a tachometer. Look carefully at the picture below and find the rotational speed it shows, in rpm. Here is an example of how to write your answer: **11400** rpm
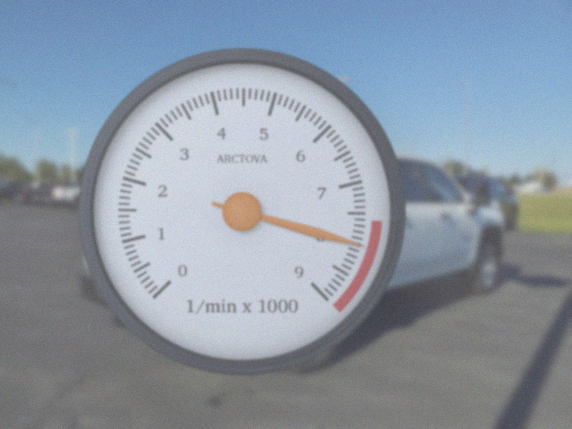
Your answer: **8000** rpm
